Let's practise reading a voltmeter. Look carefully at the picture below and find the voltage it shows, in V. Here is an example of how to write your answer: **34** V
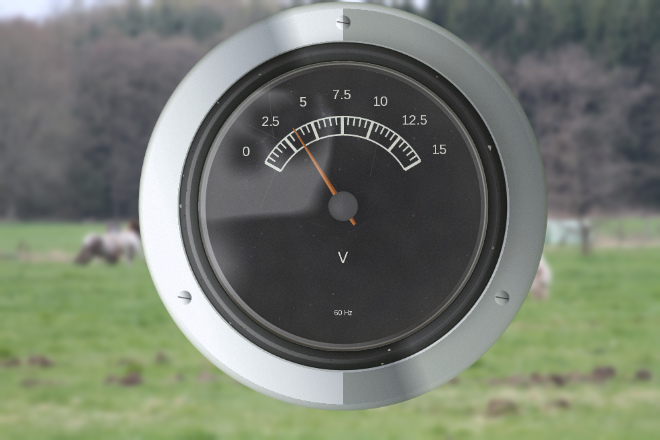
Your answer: **3.5** V
